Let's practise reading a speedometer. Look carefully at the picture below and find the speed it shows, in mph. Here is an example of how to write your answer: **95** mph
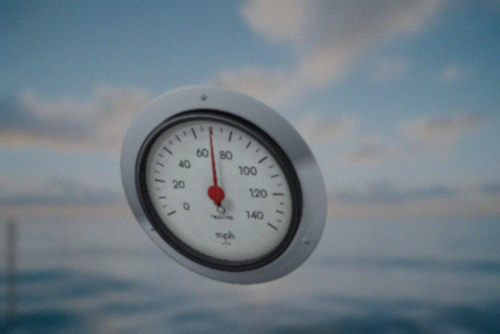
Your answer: **70** mph
